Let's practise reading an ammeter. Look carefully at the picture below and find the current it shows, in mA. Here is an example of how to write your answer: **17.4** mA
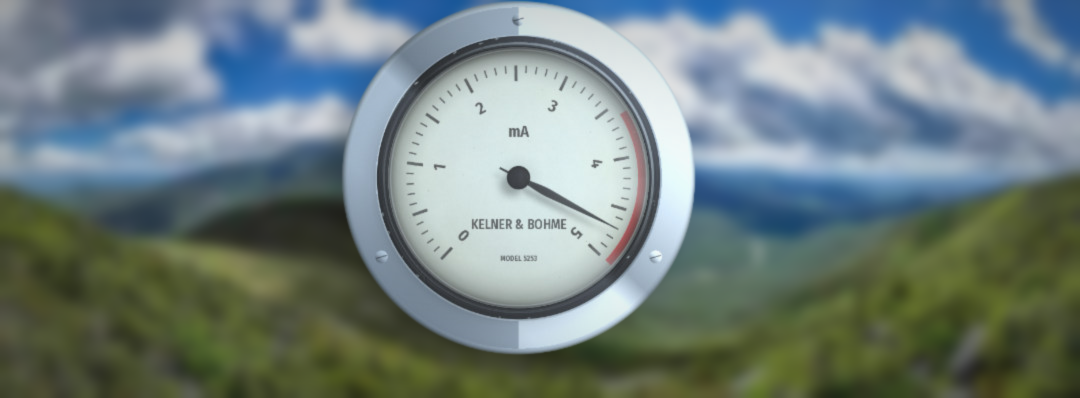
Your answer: **4.7** mA
